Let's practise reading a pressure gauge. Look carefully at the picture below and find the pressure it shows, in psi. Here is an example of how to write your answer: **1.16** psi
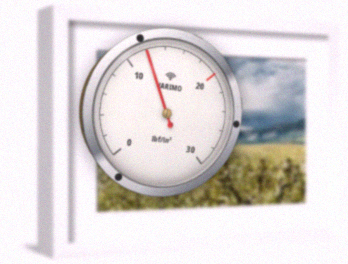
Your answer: **12** psi
